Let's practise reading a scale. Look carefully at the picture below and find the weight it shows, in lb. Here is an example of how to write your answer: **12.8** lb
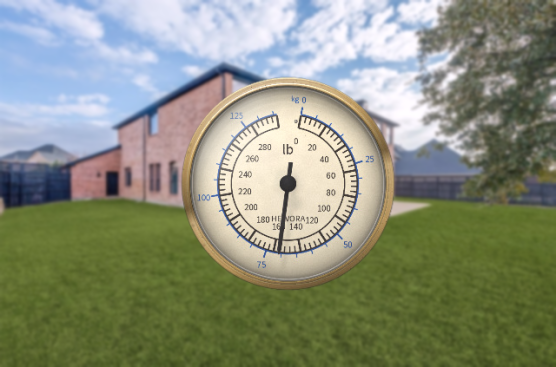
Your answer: **156** lb
